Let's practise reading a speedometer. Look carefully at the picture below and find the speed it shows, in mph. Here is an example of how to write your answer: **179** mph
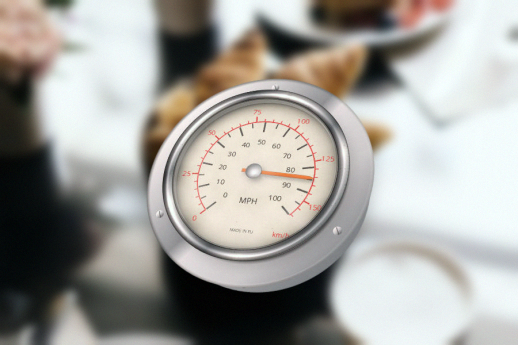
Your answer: **85** mph
